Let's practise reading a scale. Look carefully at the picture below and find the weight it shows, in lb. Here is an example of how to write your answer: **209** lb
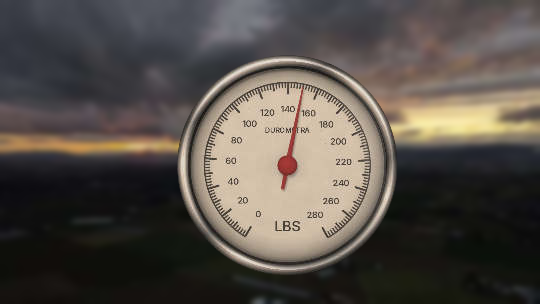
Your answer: **150** lb
